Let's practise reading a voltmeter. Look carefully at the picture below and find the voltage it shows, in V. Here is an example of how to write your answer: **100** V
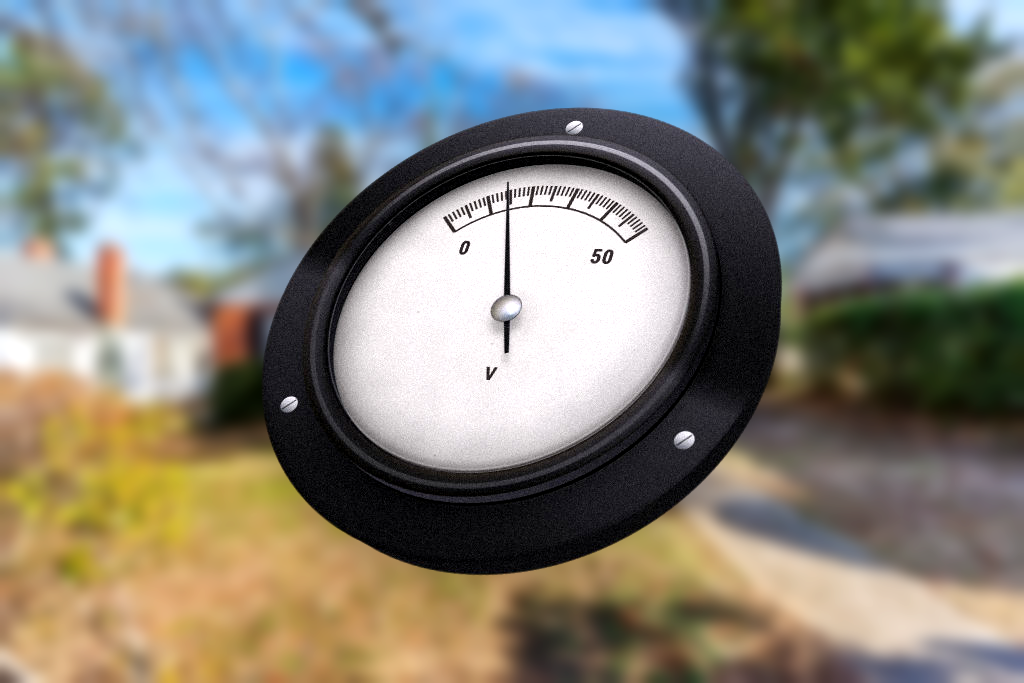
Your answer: **15** V
